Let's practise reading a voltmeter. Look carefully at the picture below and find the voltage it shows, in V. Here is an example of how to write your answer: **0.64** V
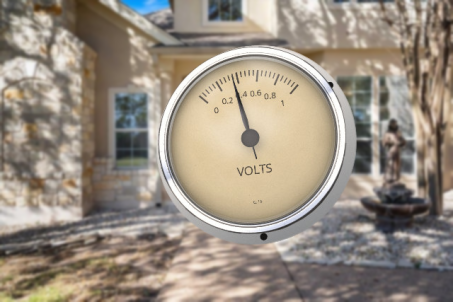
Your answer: **0.36** V
